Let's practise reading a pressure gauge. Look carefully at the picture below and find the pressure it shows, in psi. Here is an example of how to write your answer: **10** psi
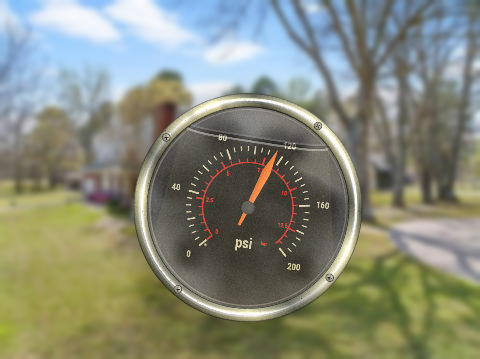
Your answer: **115** psi
